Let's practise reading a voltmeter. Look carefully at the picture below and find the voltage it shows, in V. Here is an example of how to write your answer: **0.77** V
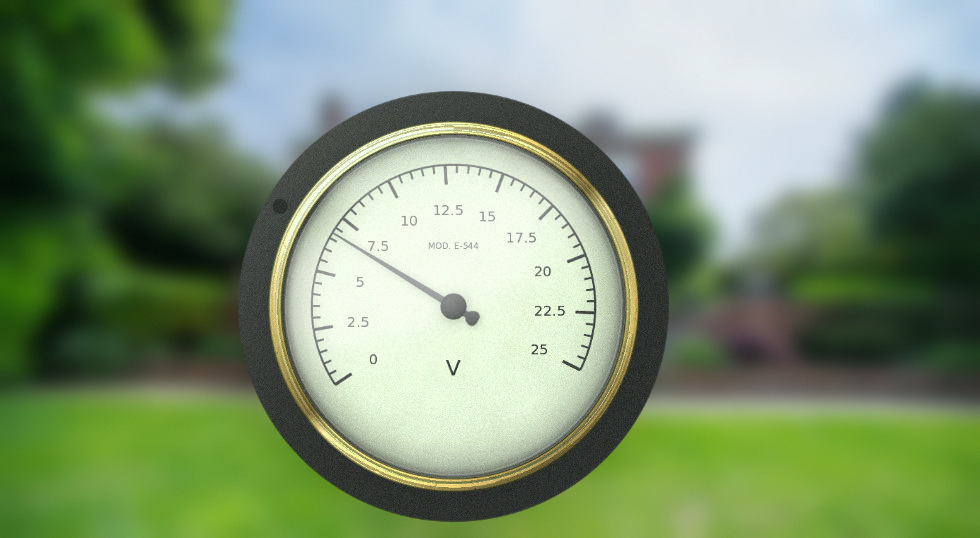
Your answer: **6.75** V
